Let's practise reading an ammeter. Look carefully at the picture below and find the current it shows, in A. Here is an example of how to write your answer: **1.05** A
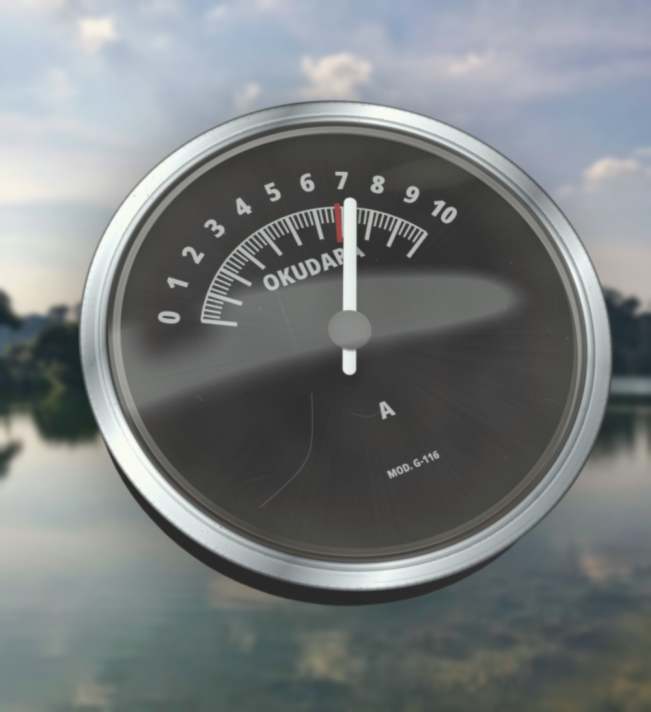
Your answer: **7.2** A
